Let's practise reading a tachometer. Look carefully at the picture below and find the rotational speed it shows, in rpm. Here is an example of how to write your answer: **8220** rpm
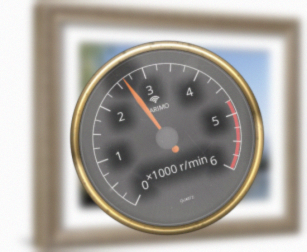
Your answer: **2625** rpm
